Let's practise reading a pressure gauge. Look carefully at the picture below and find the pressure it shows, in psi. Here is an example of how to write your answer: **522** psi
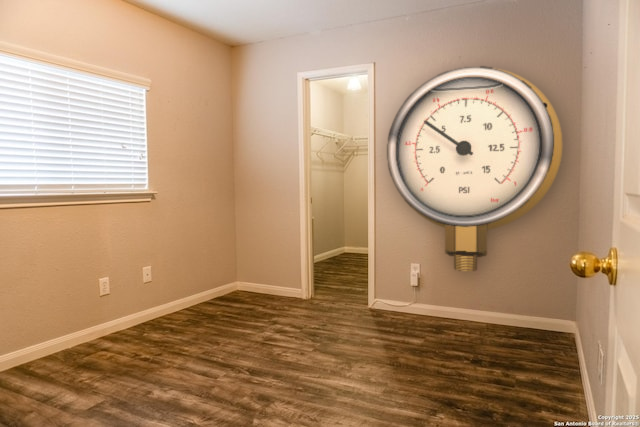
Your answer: **4.5** psi
